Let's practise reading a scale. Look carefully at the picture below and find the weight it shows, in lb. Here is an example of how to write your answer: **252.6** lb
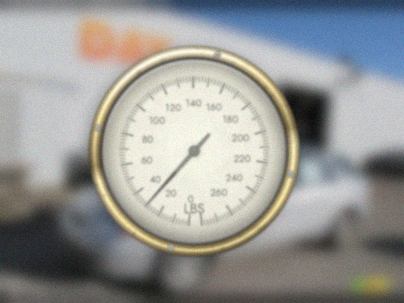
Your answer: **30** lb
